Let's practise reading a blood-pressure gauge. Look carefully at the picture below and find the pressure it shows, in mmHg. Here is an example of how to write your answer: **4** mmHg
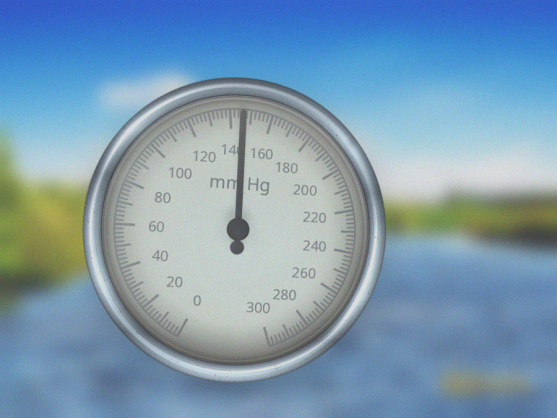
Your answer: **146** mmHg
